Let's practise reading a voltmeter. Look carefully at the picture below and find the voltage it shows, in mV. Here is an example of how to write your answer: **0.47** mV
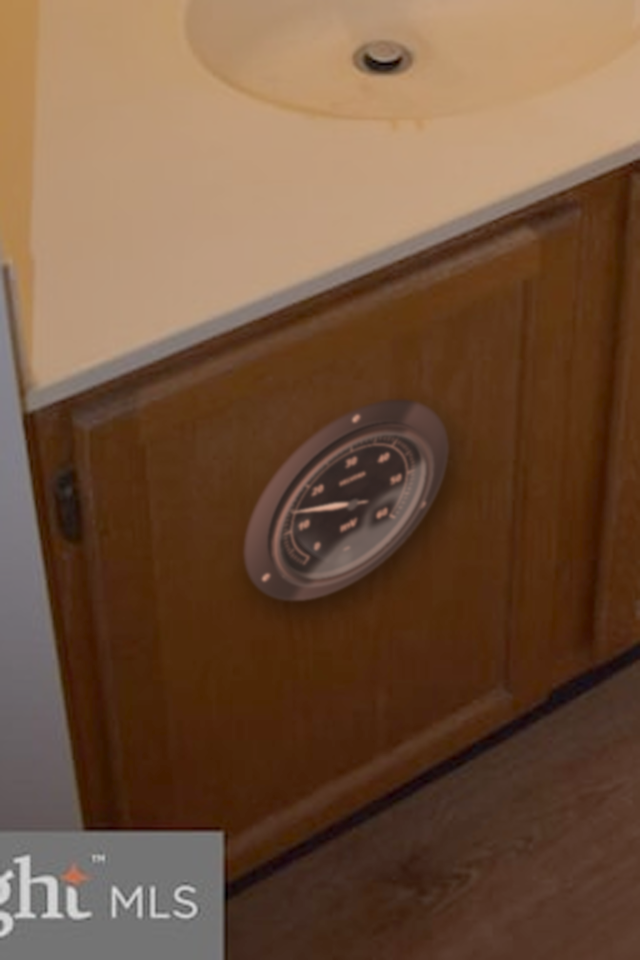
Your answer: **15** mV
